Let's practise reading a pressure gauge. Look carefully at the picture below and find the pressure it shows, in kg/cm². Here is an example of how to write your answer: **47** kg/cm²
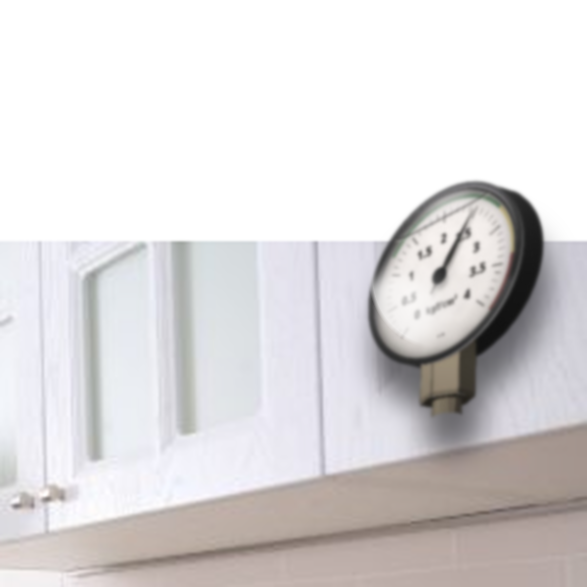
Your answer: **2.5** kg/cm²
